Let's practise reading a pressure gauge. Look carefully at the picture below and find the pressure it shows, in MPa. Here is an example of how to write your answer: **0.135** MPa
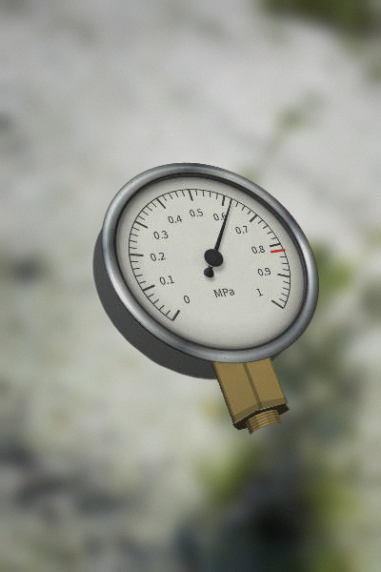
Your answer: **0.62** MPa
